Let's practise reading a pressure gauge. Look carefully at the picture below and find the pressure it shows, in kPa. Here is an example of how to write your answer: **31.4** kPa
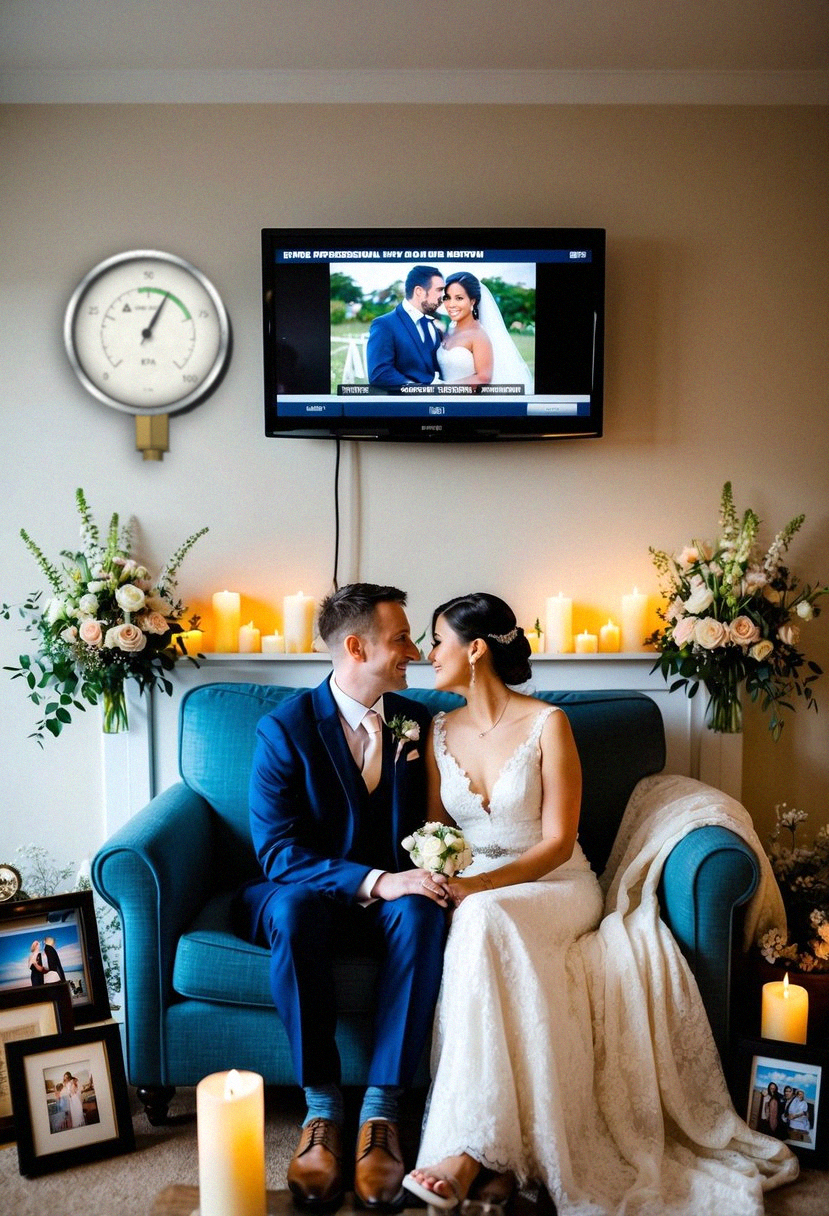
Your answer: **60** kPa
